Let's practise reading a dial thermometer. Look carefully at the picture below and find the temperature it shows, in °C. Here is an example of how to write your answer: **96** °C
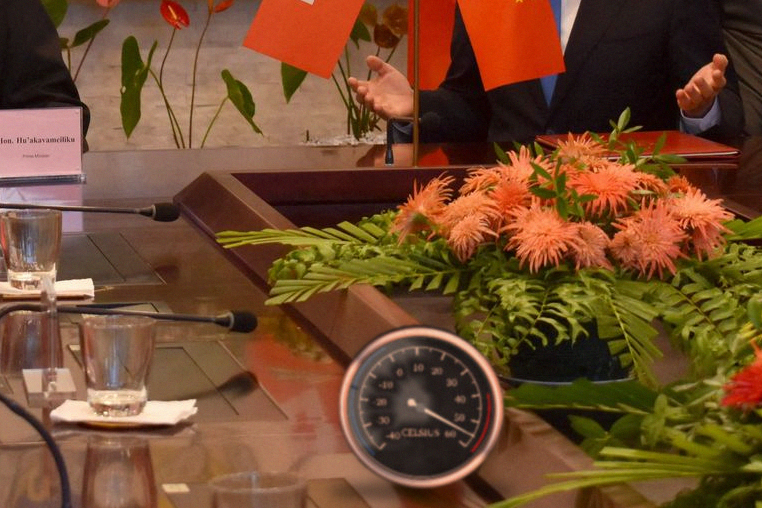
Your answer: **55** °C
